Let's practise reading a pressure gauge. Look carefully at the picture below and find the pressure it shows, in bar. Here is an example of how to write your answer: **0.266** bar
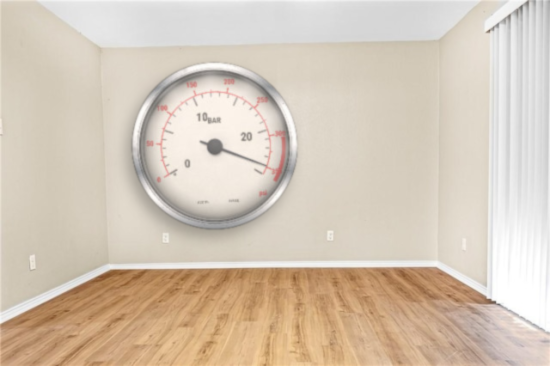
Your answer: **24** bar
